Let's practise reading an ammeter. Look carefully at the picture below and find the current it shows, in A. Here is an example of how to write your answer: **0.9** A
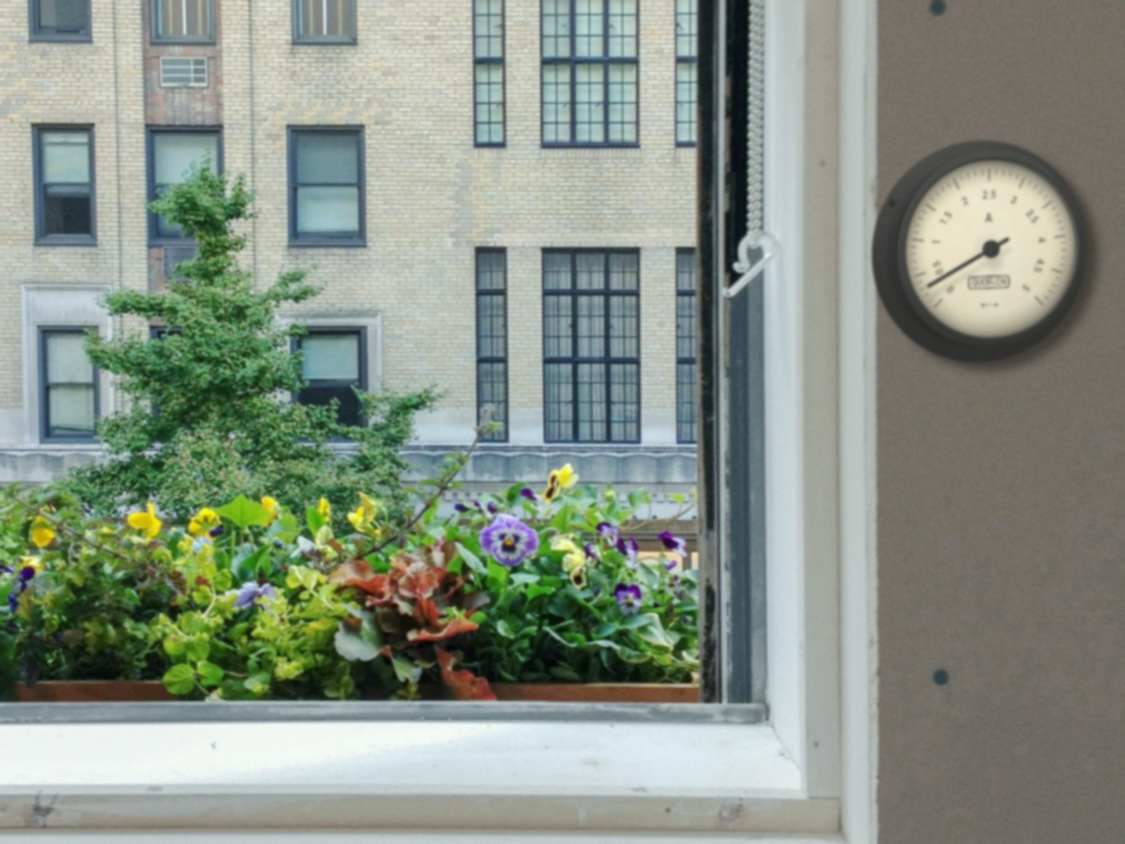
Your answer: **0.3** A
